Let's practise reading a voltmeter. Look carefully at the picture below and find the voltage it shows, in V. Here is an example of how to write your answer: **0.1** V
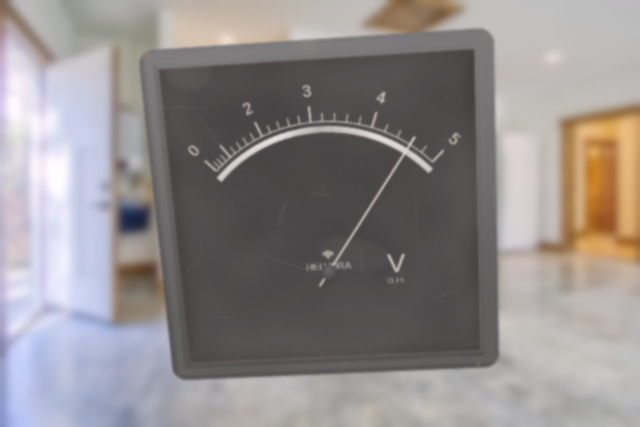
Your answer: **4.6** V
